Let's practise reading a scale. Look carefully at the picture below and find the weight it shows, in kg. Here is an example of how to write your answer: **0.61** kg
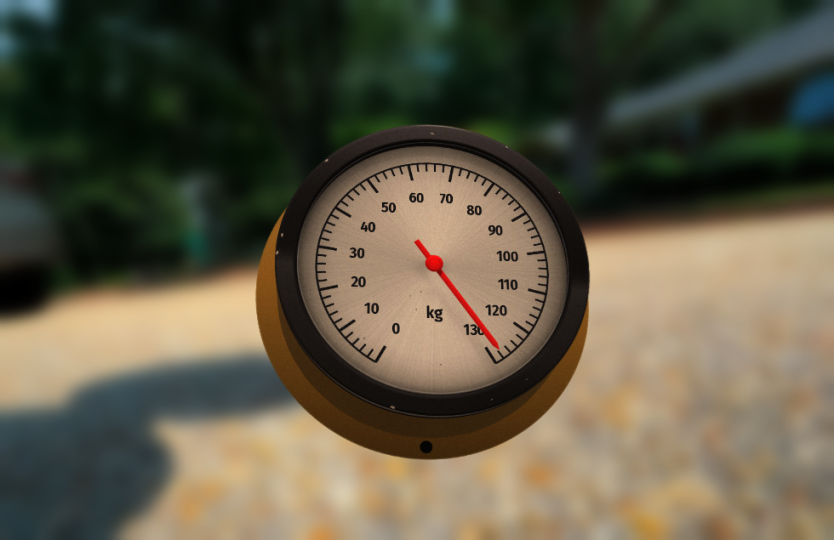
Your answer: **128** kg
